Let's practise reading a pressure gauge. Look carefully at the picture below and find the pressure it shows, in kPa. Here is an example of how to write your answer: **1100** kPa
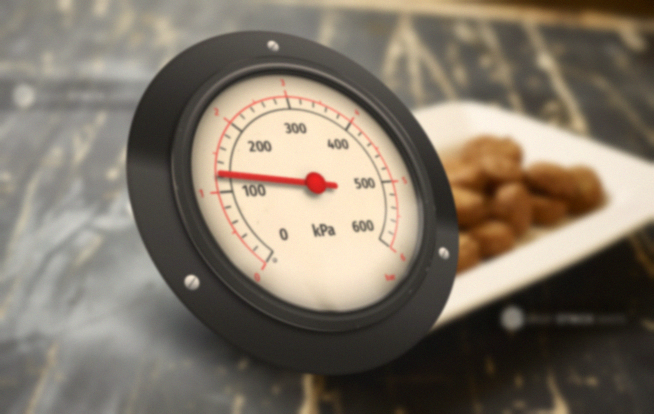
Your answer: **120** kPa
